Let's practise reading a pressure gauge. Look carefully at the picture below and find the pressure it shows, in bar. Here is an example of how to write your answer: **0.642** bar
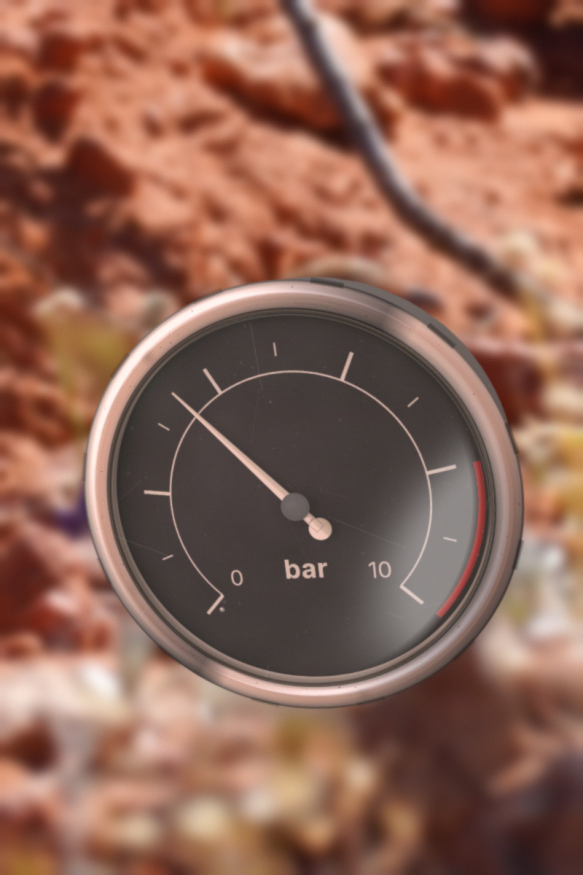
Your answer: **3.5** bar
